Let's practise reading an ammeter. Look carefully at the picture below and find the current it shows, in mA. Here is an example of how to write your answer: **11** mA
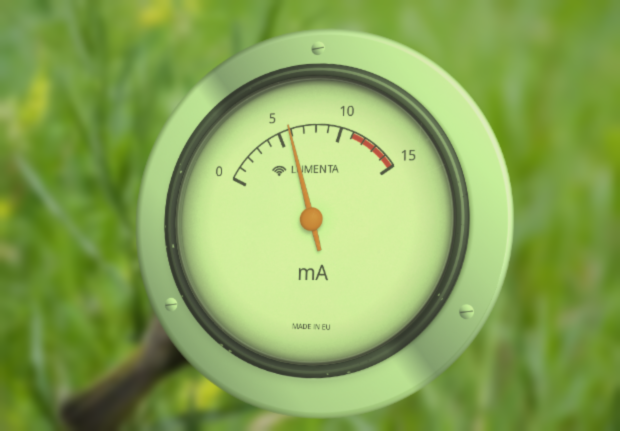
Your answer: **6** mA
